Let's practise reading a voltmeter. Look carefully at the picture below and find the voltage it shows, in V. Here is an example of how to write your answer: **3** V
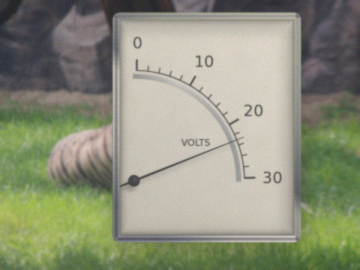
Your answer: **23** V
